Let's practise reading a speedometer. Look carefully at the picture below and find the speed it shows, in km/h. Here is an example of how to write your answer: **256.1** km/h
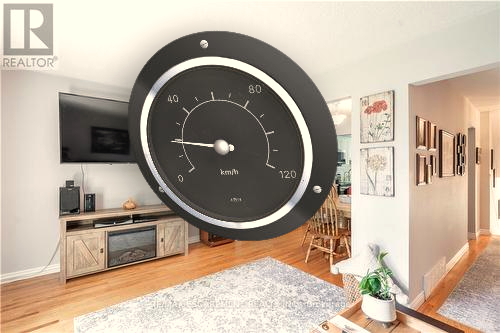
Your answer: **20** km/h
